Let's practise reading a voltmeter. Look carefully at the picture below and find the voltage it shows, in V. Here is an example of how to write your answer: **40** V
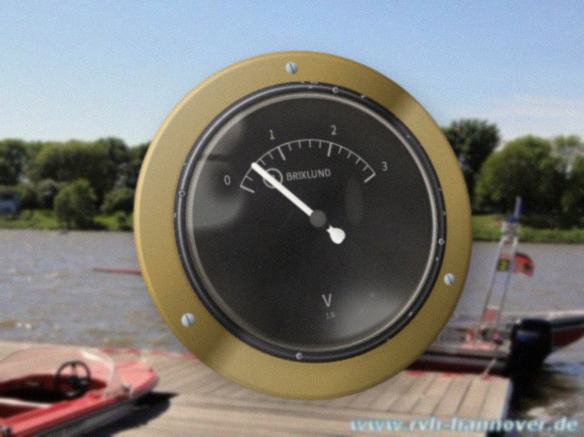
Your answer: **0.4** V
